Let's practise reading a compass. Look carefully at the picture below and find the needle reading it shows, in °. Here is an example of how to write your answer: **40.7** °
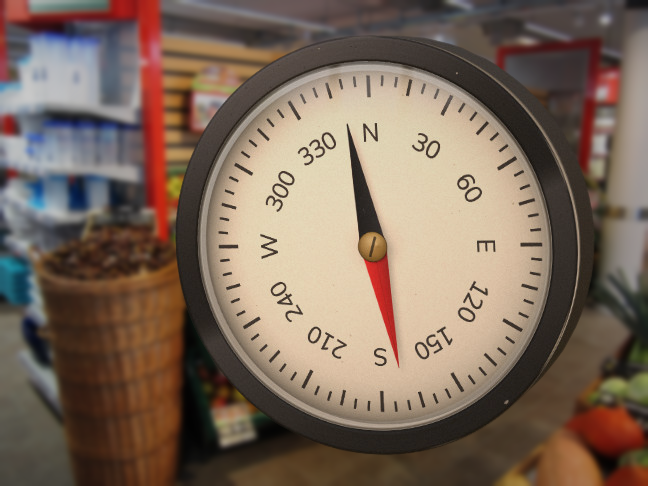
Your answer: **170** °
